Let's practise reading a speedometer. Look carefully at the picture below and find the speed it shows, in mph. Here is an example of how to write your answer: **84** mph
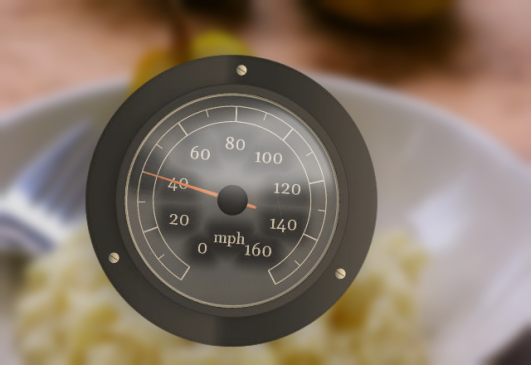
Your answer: **40** mph
